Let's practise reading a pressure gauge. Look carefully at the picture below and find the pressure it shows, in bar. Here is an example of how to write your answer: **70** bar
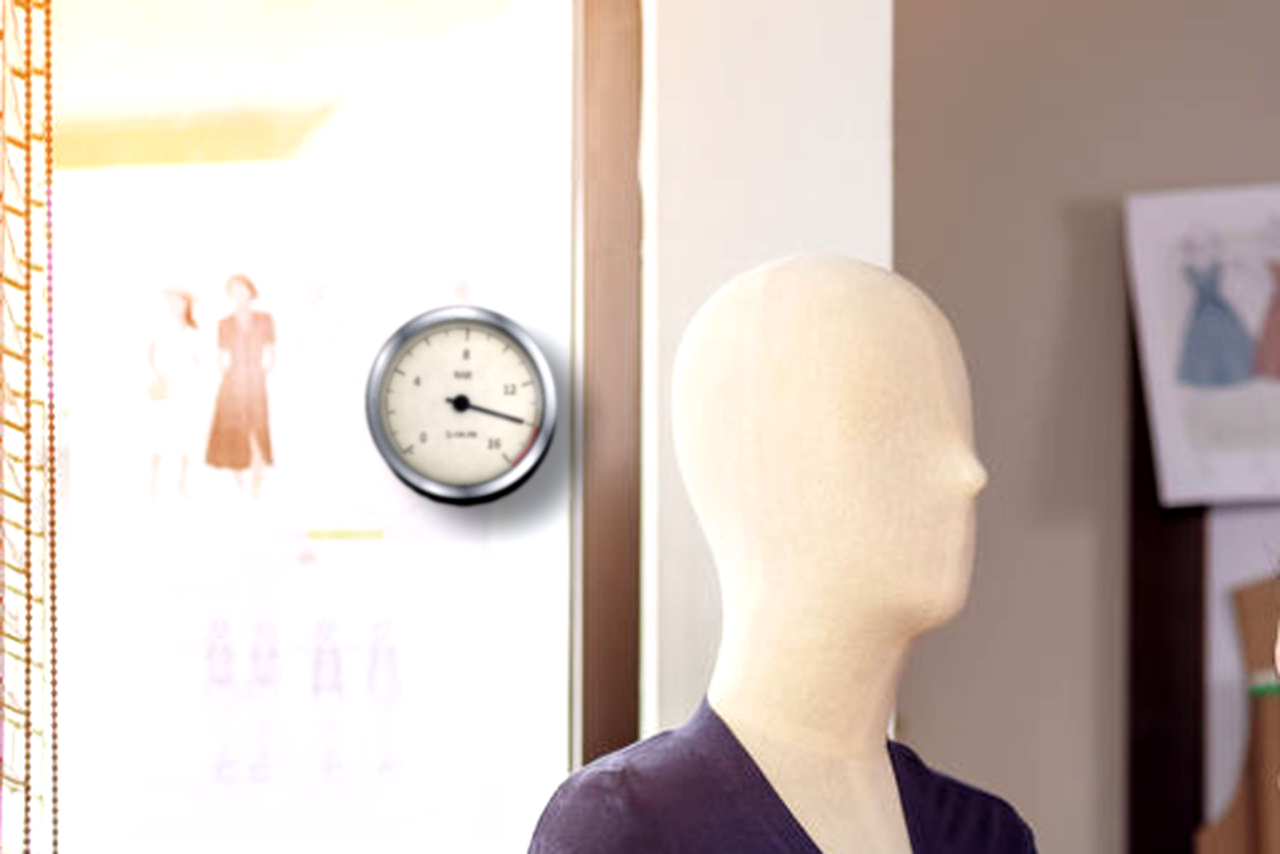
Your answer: **14** bar
